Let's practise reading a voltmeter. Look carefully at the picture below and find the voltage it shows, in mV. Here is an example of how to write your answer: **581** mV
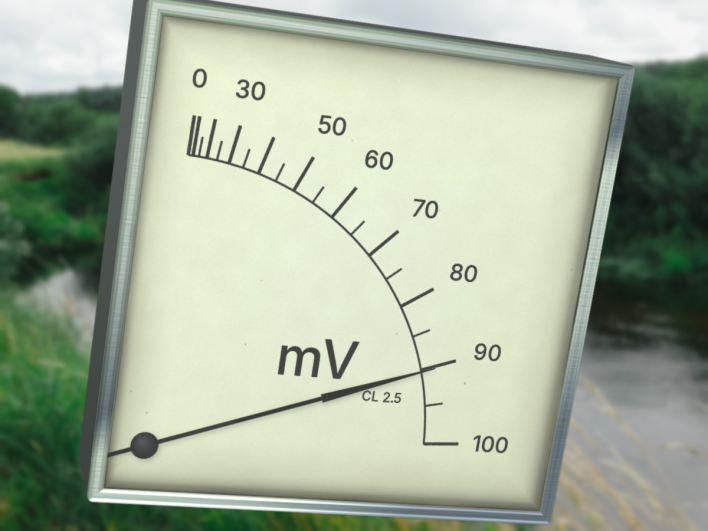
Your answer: **90** mV
